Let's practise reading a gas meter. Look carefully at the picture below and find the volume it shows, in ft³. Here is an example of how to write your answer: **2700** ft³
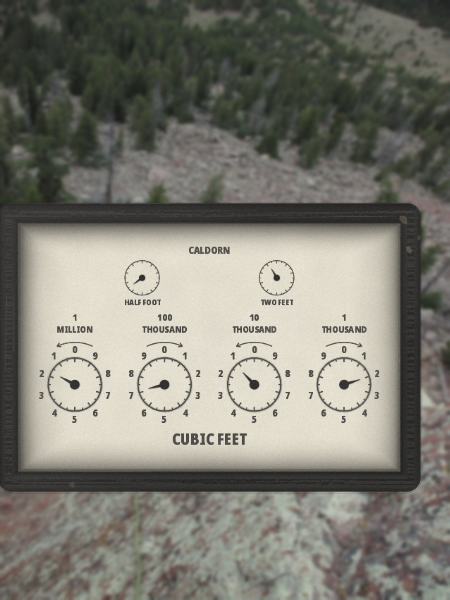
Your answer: **171200** ft³
